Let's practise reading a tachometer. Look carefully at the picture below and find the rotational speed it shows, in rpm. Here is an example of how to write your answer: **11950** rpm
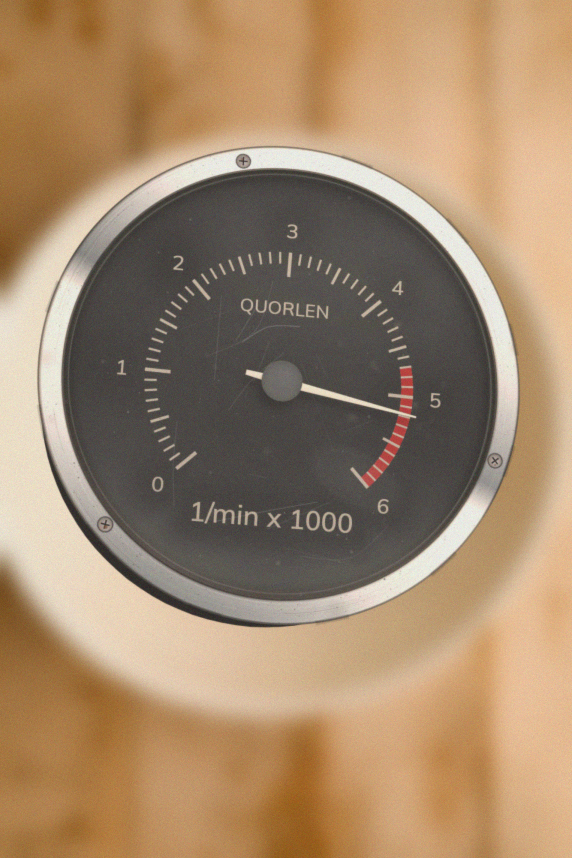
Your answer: **5200** rpm
